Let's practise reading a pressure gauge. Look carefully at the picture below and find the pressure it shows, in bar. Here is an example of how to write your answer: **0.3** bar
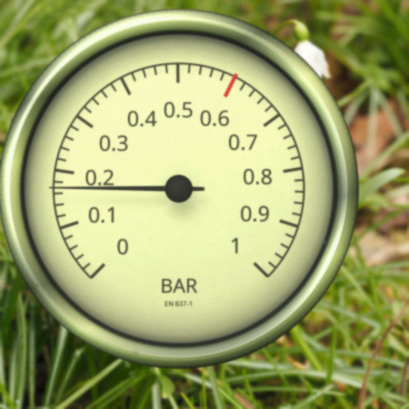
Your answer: **0.17** bar
